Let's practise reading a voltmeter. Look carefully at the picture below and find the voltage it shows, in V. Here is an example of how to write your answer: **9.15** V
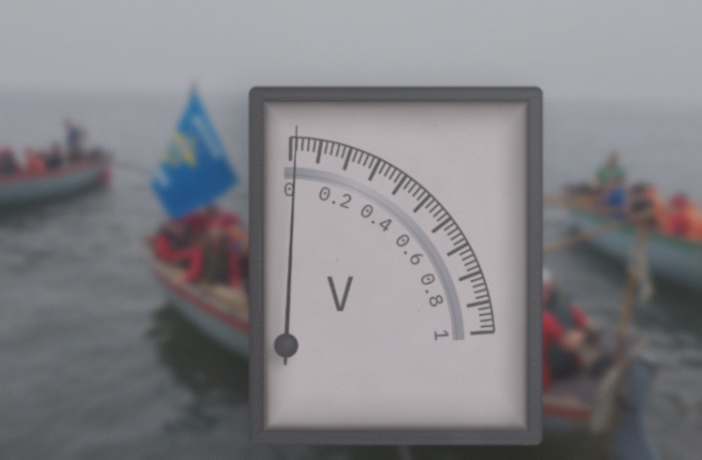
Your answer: **0.02** V
